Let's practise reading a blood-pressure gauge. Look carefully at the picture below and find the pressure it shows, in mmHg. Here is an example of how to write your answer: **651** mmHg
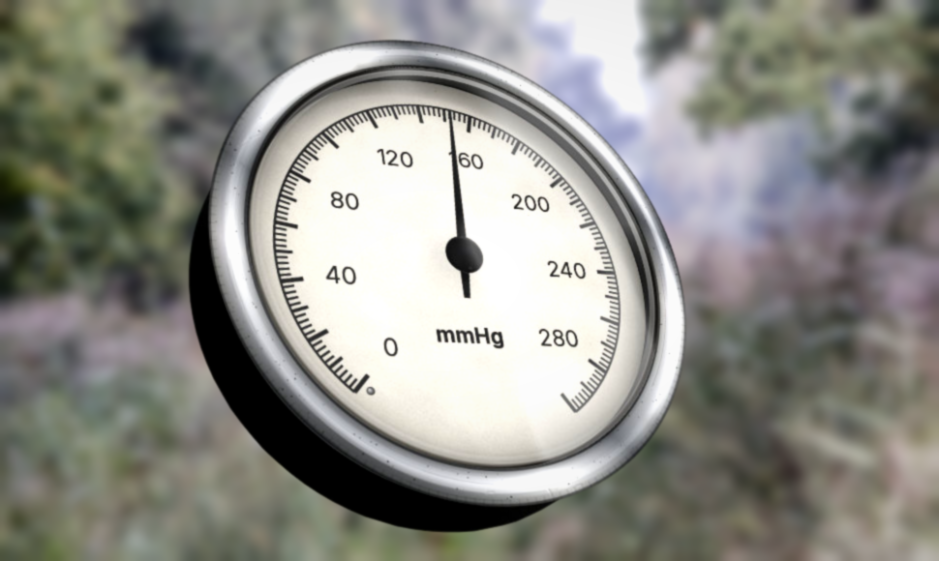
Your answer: **150** mmHg
